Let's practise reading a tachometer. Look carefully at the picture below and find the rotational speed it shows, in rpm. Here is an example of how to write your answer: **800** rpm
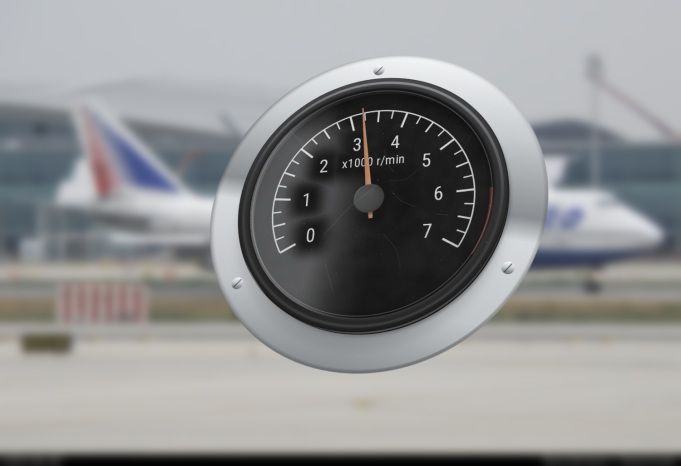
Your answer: **3250** rpm
